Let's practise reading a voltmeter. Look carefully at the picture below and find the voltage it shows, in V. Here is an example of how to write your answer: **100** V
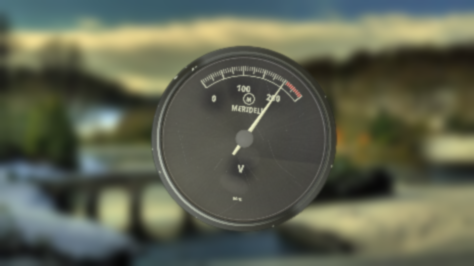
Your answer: **200** V
